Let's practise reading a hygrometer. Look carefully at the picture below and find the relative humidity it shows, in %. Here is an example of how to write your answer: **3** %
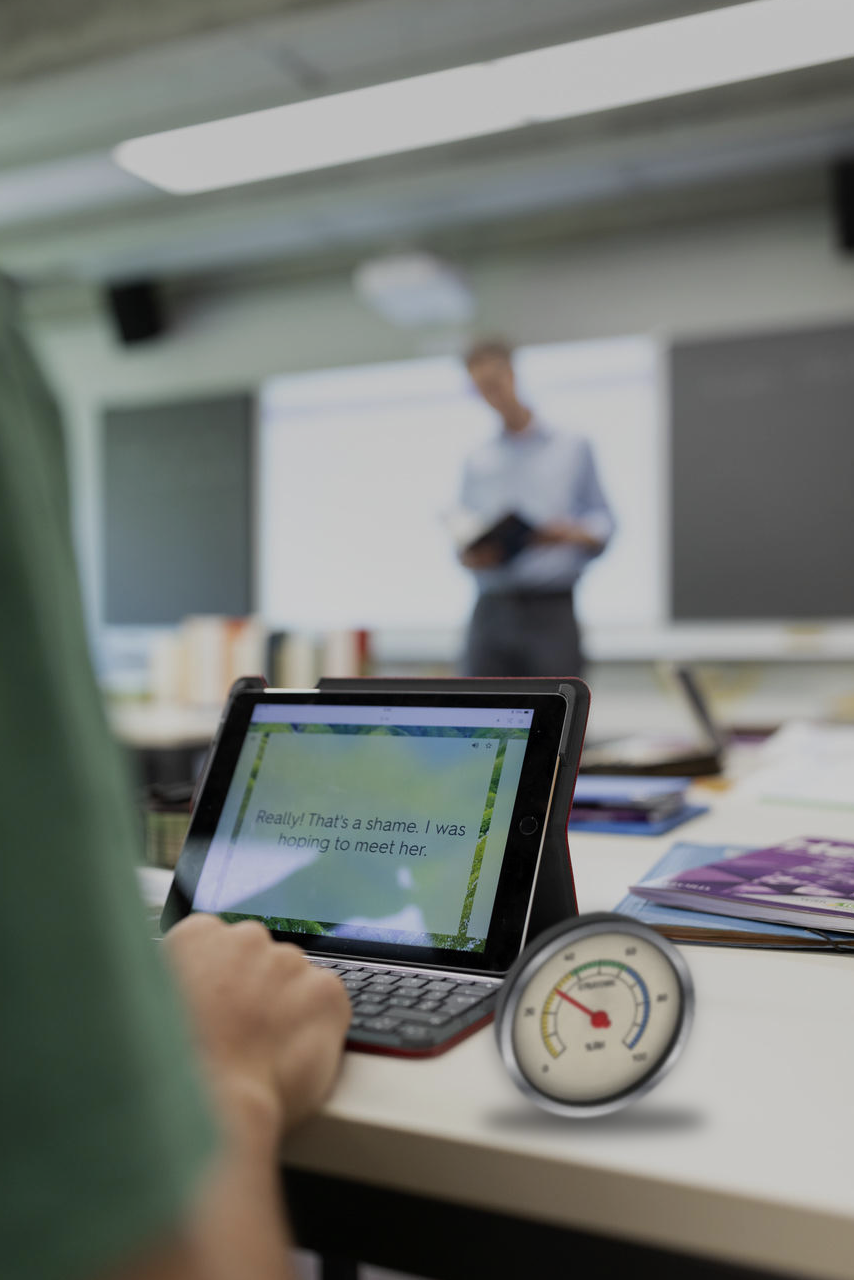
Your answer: **30** %
